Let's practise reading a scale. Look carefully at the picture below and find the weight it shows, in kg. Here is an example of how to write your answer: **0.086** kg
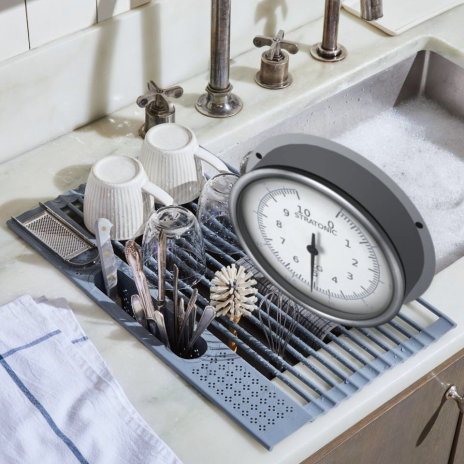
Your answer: **5** kg
